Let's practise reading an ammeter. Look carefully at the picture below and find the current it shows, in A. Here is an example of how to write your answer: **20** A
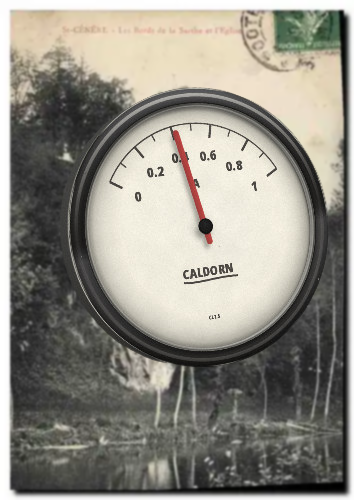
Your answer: **0.4** A
